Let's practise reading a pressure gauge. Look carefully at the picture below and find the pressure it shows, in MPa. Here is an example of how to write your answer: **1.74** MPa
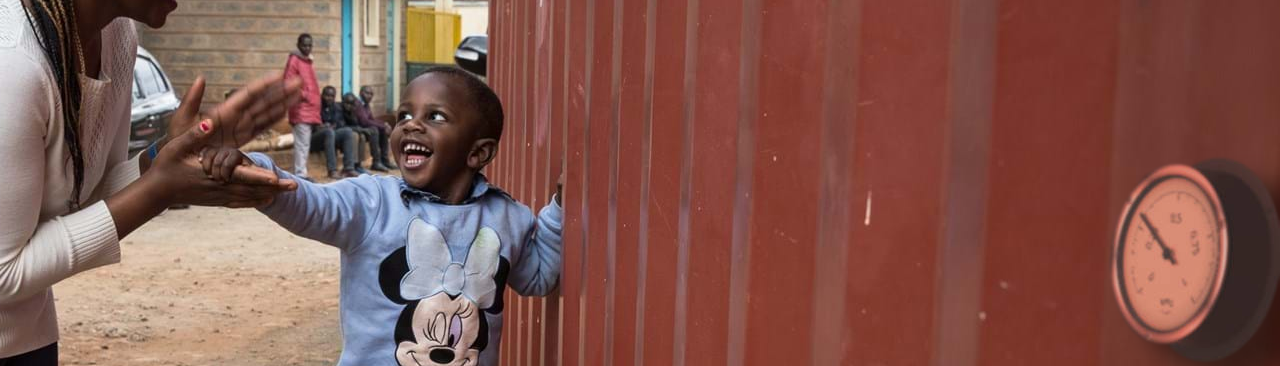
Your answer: **0.3** MPa
